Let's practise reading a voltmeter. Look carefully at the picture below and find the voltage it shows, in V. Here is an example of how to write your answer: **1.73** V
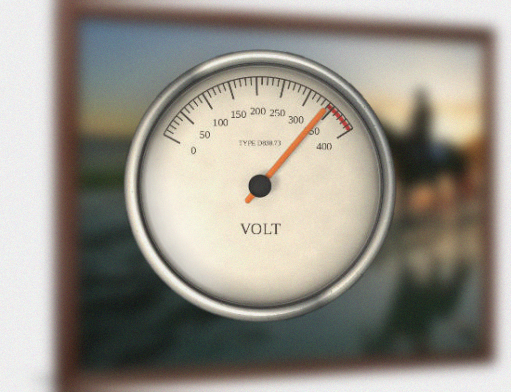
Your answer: **340** V
